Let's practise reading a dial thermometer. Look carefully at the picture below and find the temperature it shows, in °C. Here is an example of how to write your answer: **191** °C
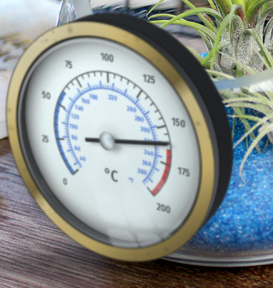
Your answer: **160** °C
